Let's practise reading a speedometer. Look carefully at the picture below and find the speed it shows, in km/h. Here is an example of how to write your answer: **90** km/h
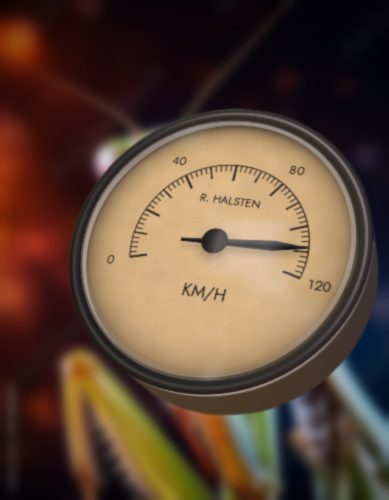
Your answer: **110** km/h
